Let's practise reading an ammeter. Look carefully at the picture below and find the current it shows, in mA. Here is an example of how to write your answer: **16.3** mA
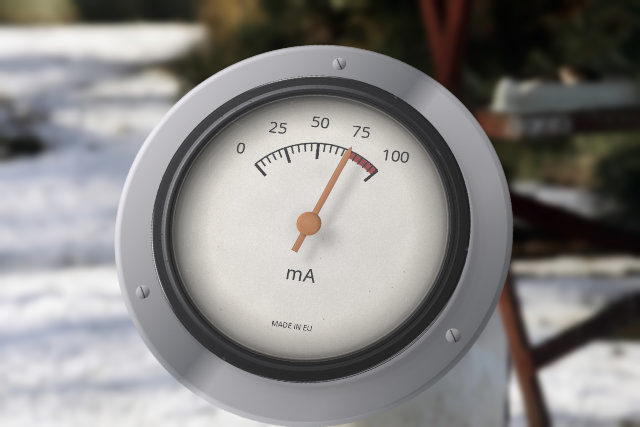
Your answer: **75** mA
